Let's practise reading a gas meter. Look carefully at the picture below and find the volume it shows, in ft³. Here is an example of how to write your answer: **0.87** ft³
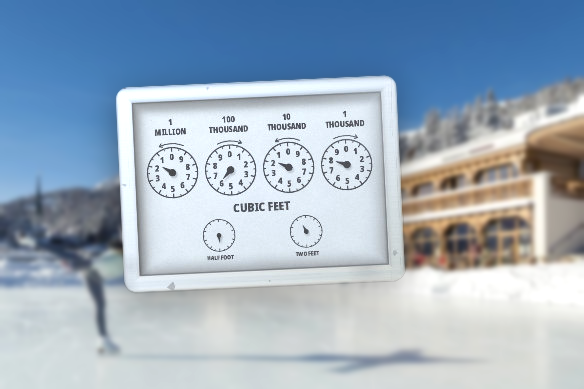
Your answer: **161800** ft³
